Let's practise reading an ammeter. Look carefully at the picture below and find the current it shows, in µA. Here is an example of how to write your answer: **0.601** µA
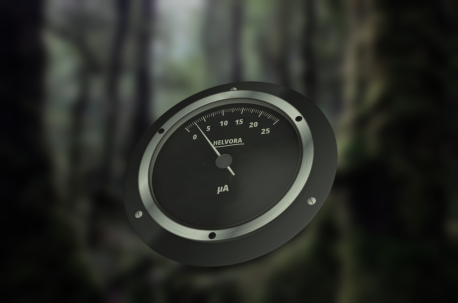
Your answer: **2.5** µA
